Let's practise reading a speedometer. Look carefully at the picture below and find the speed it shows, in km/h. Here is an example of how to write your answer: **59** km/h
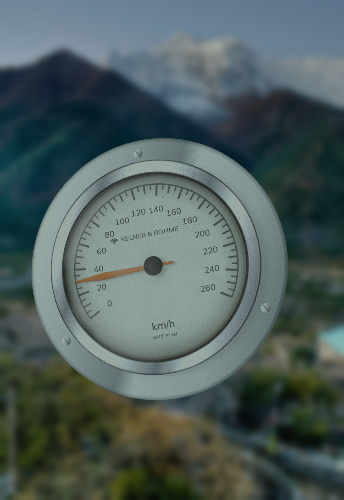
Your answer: **30** km/h
